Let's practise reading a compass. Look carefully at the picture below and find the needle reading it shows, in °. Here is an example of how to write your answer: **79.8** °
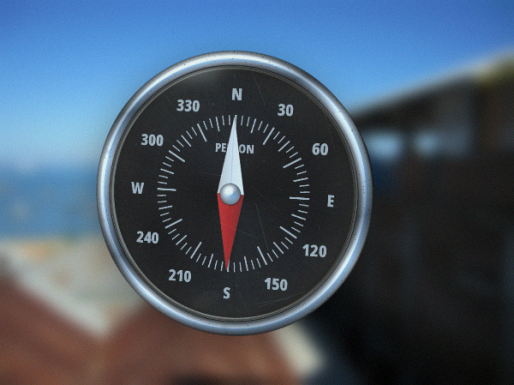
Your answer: **180** °
